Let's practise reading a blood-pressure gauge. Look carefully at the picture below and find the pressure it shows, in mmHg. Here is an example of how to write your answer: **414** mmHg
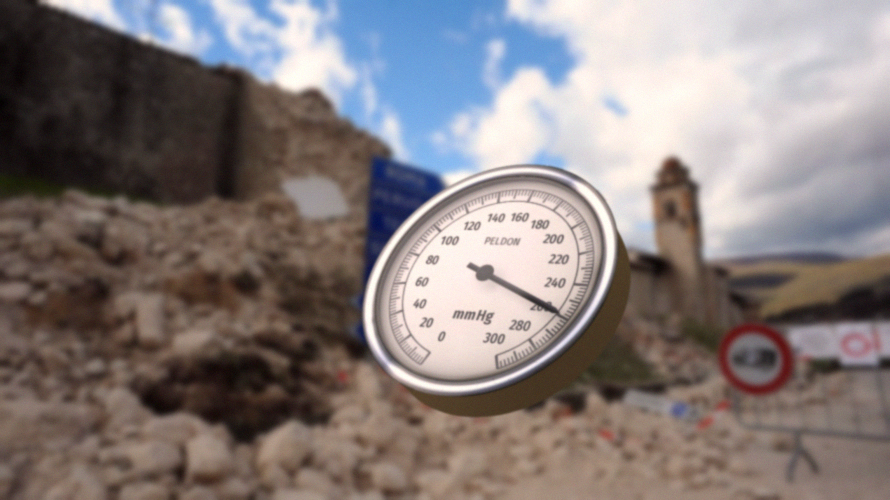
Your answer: **260** mmHg
